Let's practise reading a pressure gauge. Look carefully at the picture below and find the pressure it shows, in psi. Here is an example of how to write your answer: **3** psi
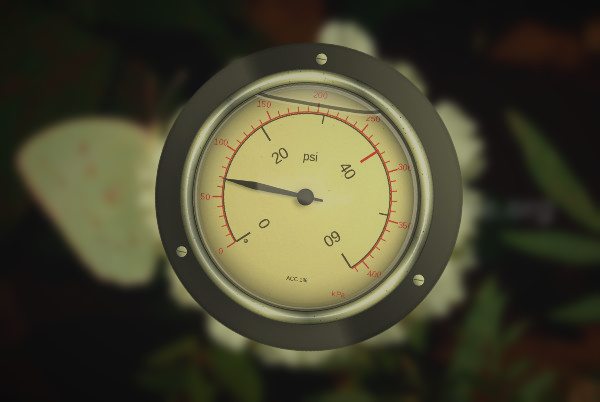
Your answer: **10** psi
